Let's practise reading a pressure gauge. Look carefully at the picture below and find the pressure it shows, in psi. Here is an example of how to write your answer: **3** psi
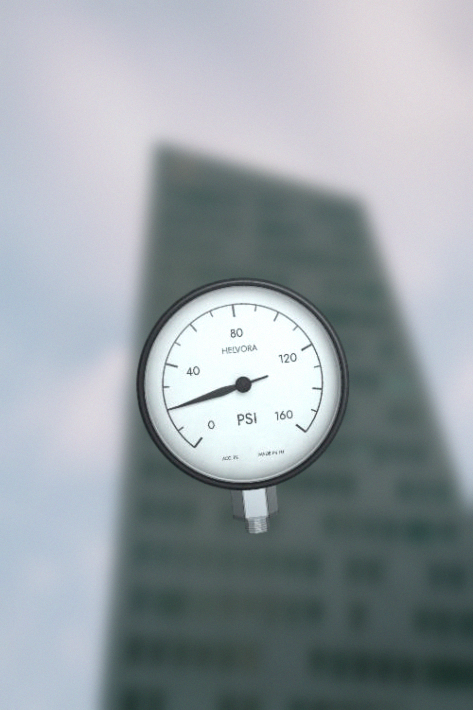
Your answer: **20** psi
